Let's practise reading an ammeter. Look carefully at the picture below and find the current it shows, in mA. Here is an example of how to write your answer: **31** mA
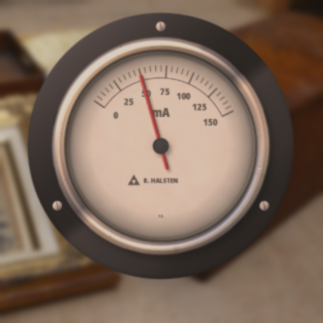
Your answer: **50** mA
